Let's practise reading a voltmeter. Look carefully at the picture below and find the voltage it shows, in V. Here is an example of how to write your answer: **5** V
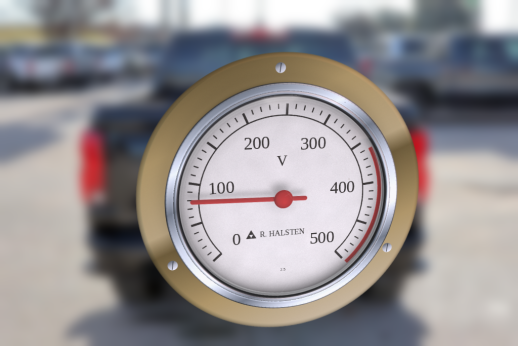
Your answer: **80** V
